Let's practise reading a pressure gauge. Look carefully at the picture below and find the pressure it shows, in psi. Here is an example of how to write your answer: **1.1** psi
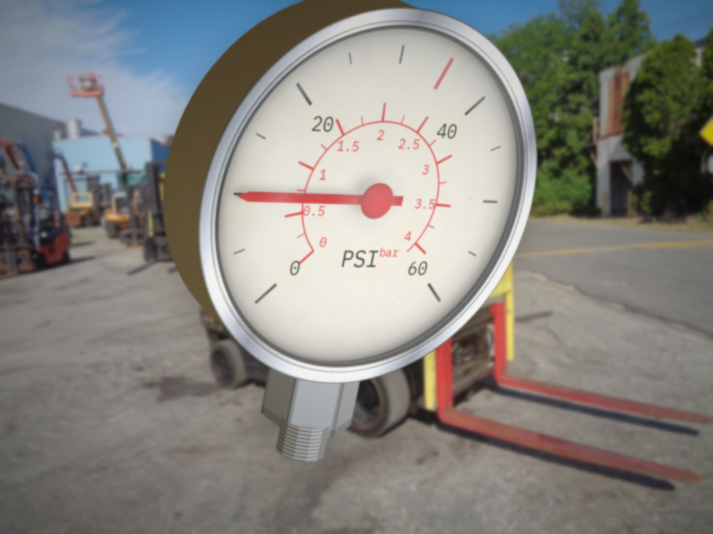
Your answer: **10** psi
